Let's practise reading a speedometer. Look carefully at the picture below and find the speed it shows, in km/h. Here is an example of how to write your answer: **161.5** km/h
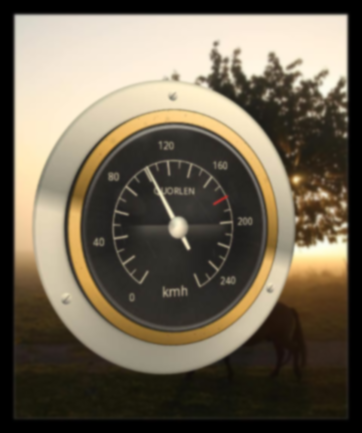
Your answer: **100** km/h
